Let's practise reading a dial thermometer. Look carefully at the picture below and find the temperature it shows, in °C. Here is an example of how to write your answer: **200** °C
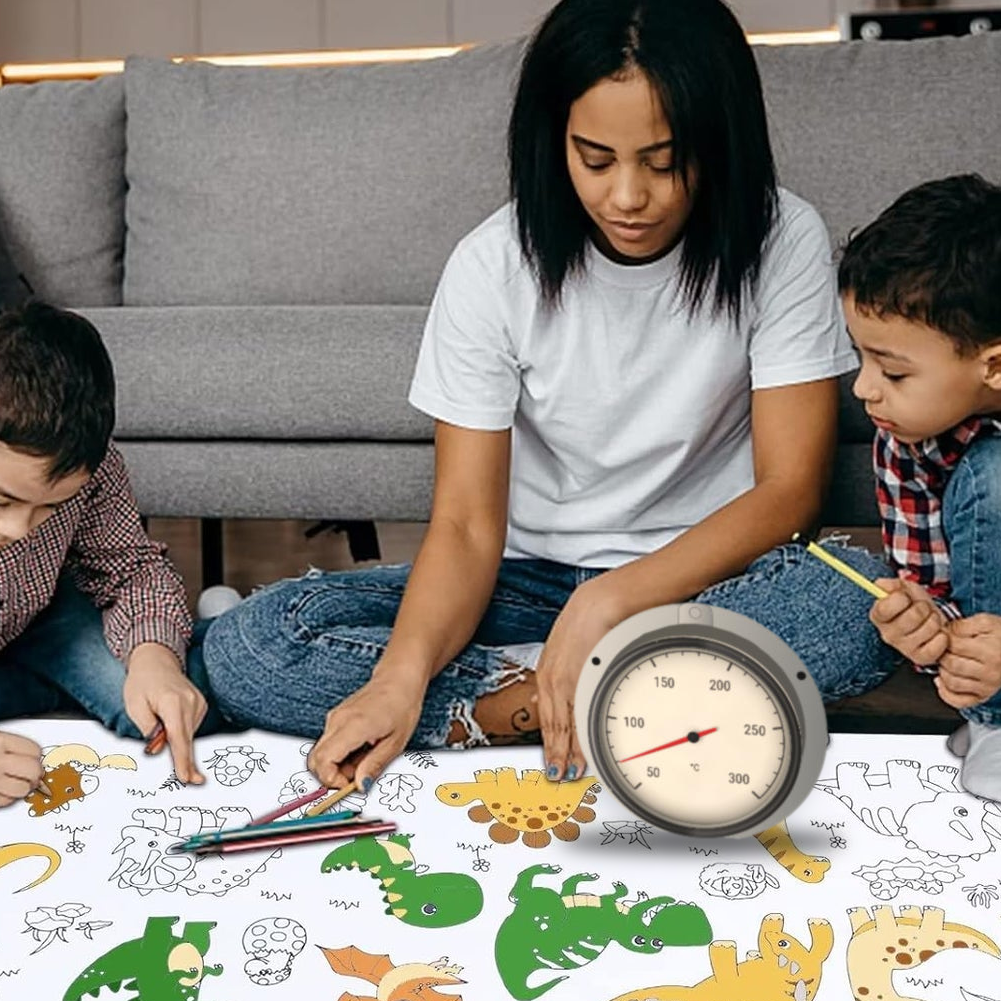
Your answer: **70** °C
